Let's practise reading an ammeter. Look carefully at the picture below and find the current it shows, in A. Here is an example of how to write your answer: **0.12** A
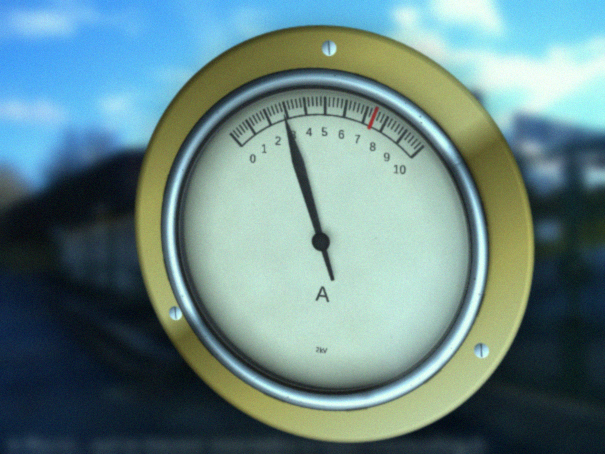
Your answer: **3** A
